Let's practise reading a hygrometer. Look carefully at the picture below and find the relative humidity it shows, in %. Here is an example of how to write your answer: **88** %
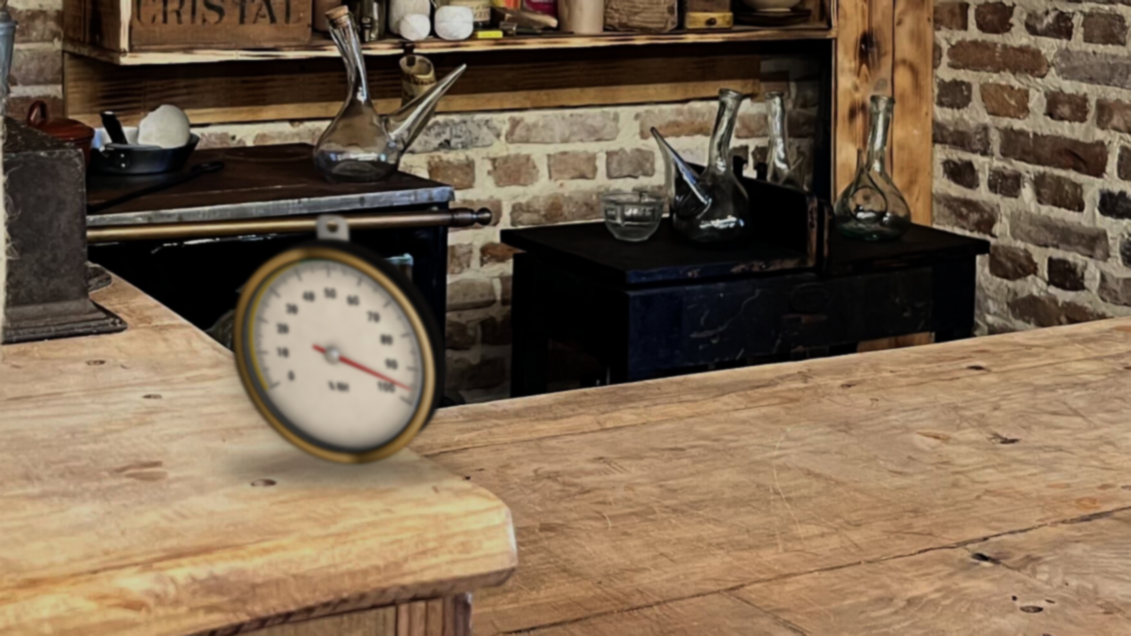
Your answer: **95** %
